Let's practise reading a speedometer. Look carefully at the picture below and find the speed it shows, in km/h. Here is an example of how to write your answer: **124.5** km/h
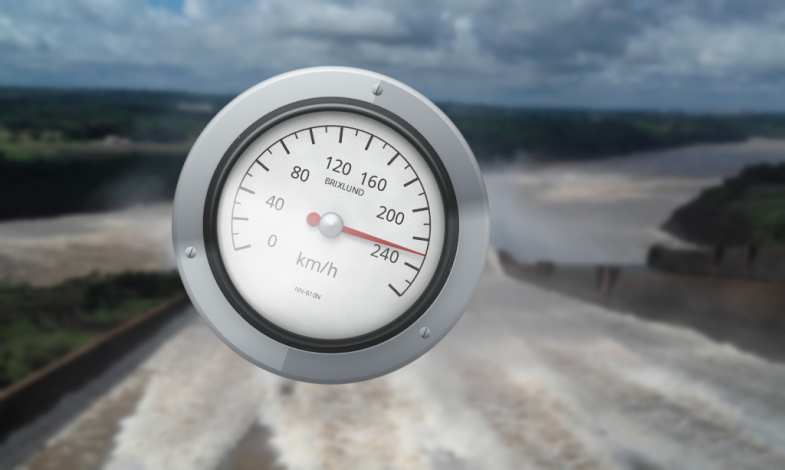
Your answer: **230** km/h
